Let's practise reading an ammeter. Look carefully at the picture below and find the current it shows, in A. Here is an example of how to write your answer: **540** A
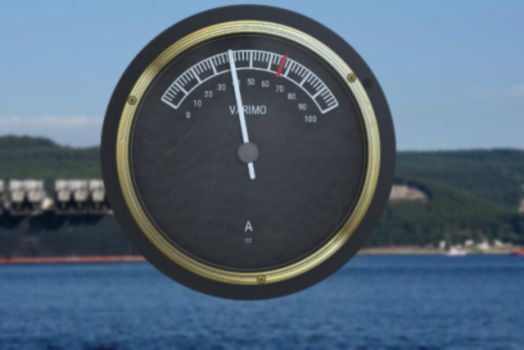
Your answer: **40** A
